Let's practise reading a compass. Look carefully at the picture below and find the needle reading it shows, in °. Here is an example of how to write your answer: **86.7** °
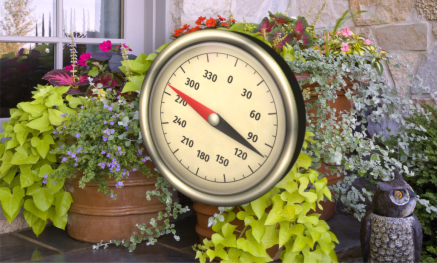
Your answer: **280** °
